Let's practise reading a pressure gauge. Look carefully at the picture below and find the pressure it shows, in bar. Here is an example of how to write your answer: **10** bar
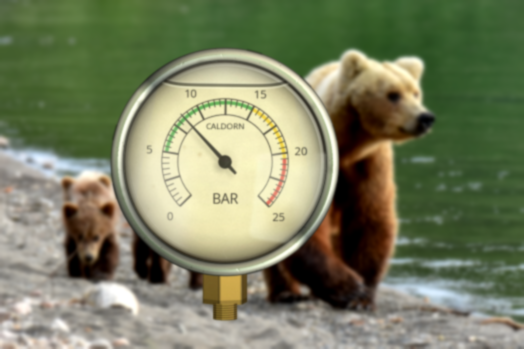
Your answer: **8.5** bar
